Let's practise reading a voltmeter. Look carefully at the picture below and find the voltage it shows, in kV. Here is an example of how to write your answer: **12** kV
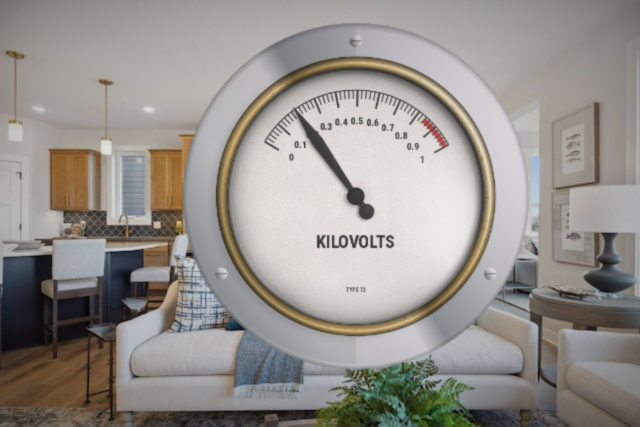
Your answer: **0.2** kV
